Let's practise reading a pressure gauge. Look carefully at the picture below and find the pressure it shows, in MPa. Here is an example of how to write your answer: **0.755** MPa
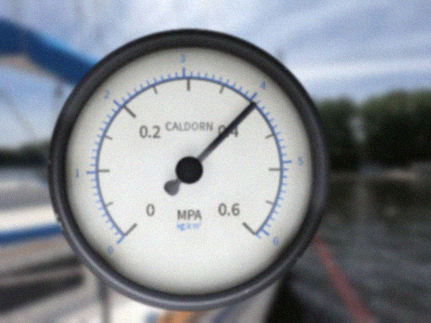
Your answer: **0.4** MPa
